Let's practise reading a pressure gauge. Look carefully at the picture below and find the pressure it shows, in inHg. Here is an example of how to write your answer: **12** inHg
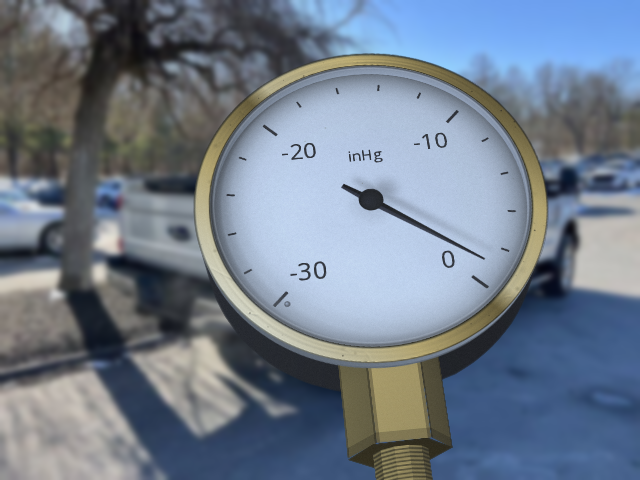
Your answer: **-1** inHg
